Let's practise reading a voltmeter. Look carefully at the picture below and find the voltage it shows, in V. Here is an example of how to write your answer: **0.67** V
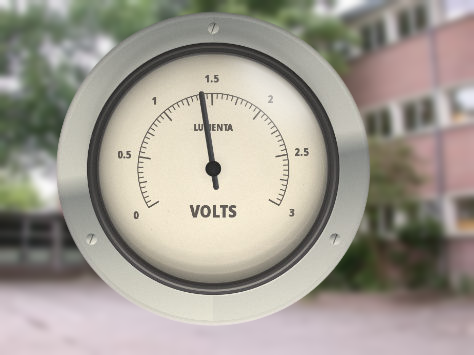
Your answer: **1.4** V
